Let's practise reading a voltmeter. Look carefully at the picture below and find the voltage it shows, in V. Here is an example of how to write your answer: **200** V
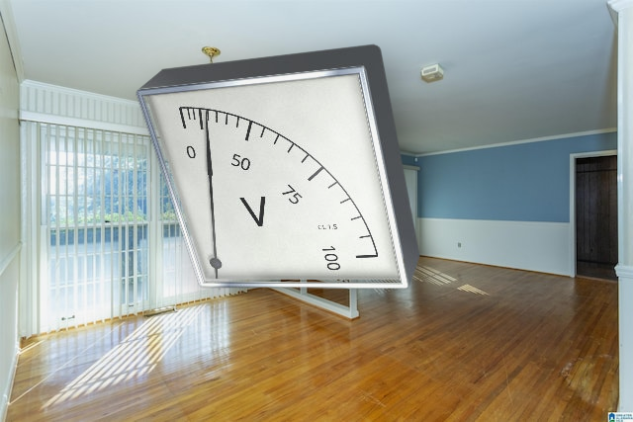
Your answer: **30** V
